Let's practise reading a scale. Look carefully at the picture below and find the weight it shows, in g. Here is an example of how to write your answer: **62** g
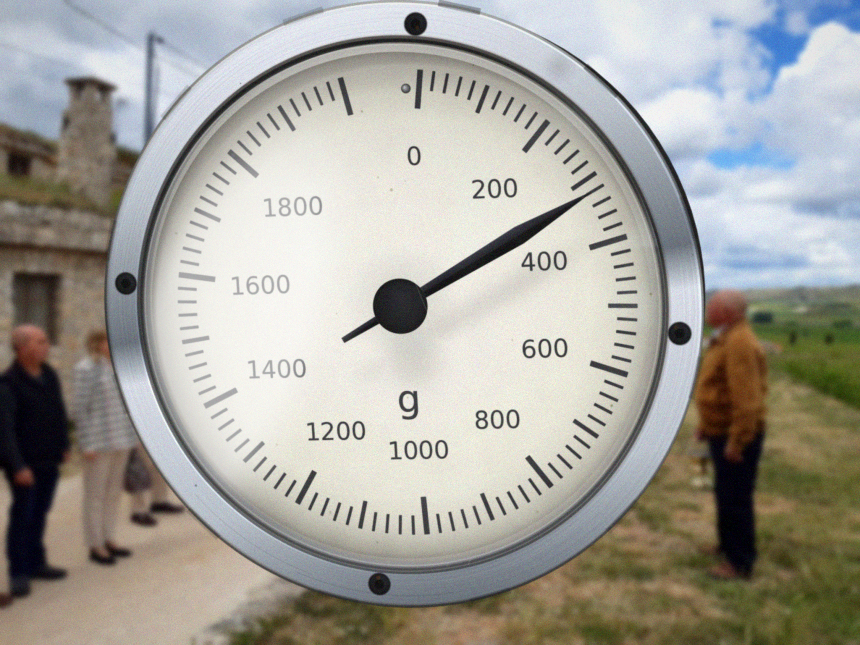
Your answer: **320** g
